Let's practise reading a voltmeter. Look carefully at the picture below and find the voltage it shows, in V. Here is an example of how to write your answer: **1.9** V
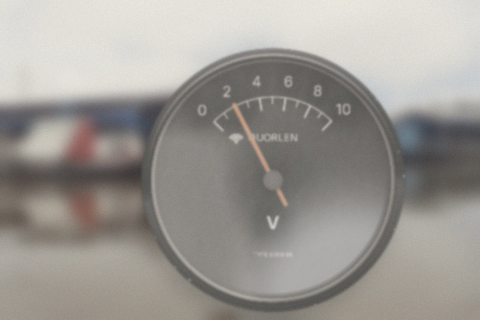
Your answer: **2** V
